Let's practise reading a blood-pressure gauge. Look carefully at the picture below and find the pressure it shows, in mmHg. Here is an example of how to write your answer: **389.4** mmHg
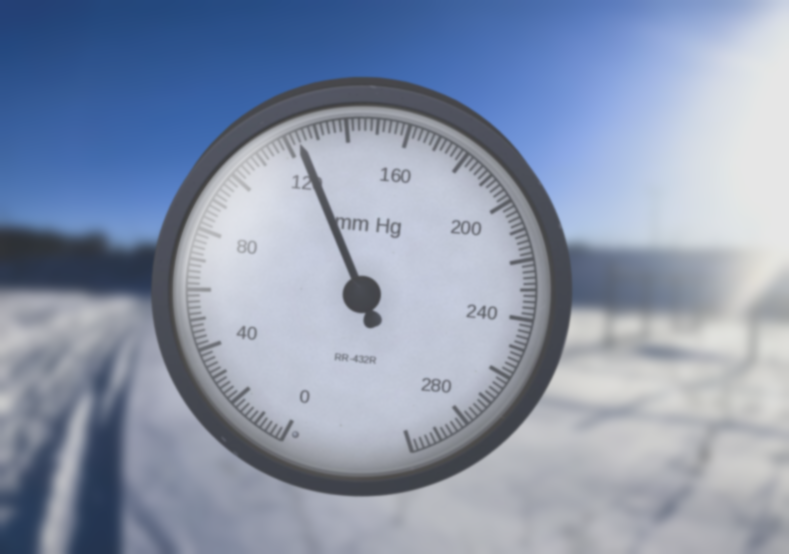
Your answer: **124** mmHg
